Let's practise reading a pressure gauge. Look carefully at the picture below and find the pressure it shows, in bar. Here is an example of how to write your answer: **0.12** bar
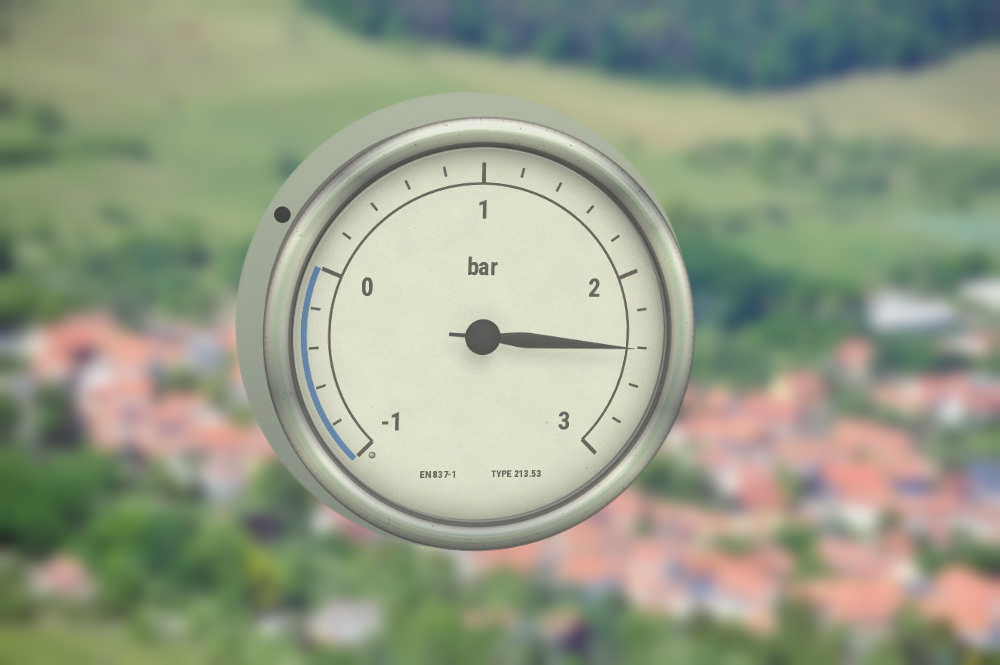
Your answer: **2.4** bar
